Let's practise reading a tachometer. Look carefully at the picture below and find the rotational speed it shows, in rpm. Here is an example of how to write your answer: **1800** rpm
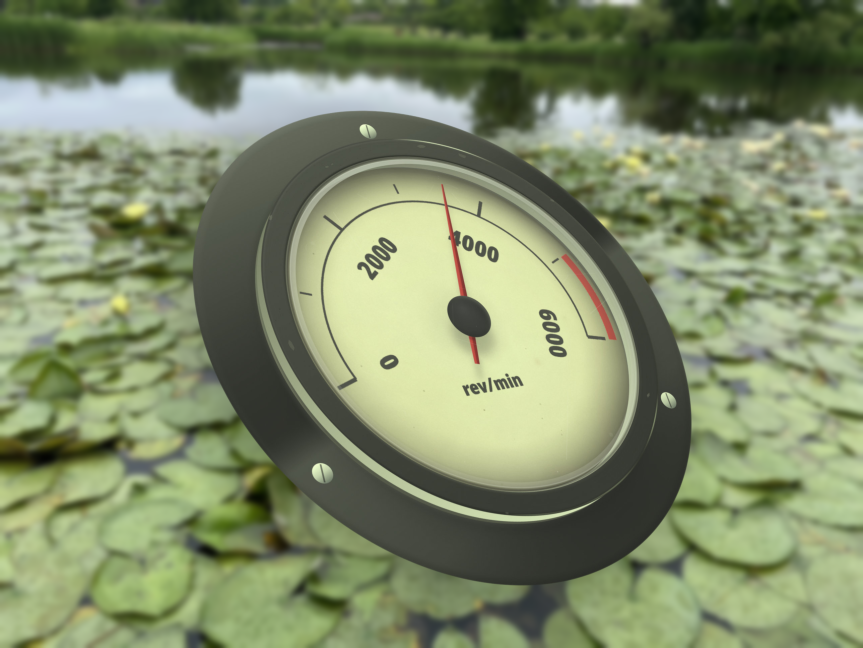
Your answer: **3500** rpm
